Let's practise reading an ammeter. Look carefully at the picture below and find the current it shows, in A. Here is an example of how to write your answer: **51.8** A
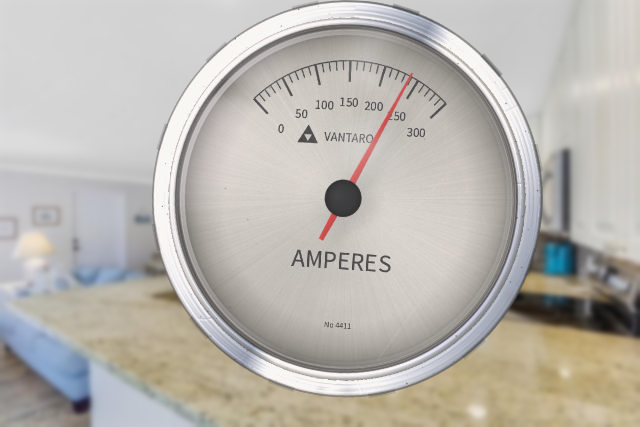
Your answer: **240** A
